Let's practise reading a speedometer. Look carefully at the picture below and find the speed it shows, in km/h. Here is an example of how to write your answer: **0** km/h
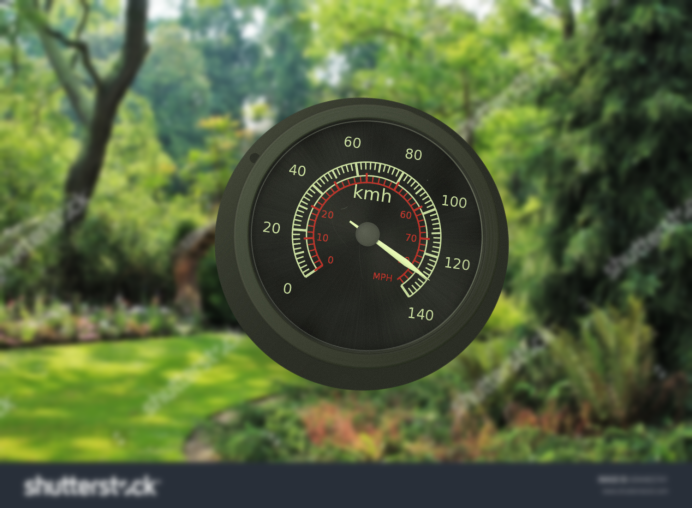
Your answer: **130** km/h
